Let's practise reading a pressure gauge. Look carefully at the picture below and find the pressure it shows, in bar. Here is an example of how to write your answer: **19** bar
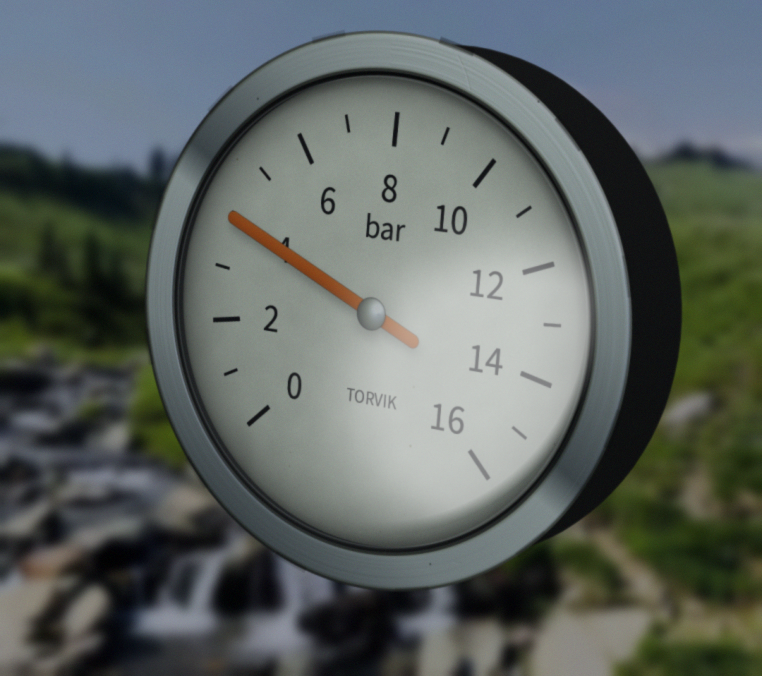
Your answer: **4** bar
